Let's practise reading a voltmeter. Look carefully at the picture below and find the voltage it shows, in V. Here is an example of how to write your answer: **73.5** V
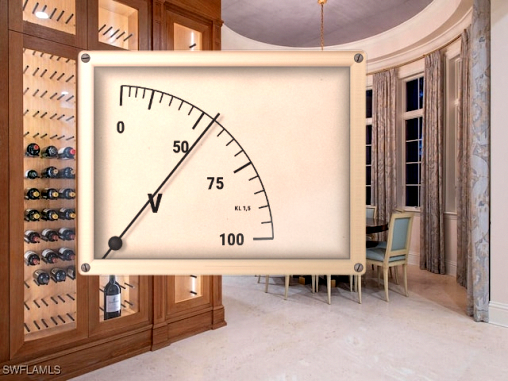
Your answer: **55** V
